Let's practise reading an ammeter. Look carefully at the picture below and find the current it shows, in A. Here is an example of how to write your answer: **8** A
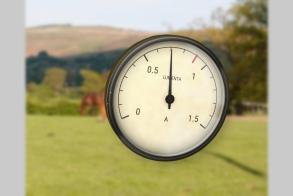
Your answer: **0.7** A
